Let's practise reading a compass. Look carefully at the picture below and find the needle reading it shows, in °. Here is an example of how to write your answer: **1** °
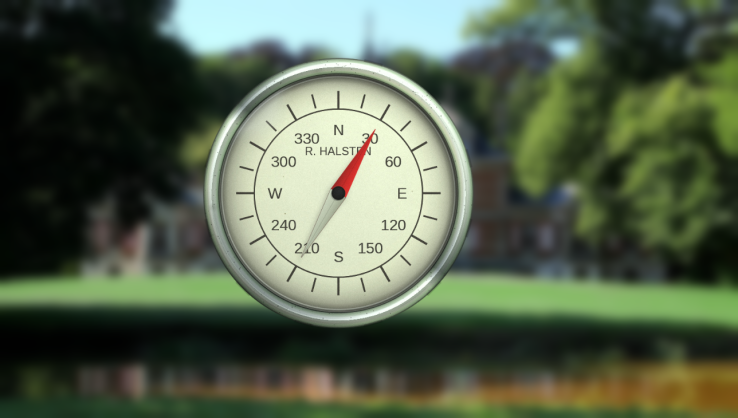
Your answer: **30** °
